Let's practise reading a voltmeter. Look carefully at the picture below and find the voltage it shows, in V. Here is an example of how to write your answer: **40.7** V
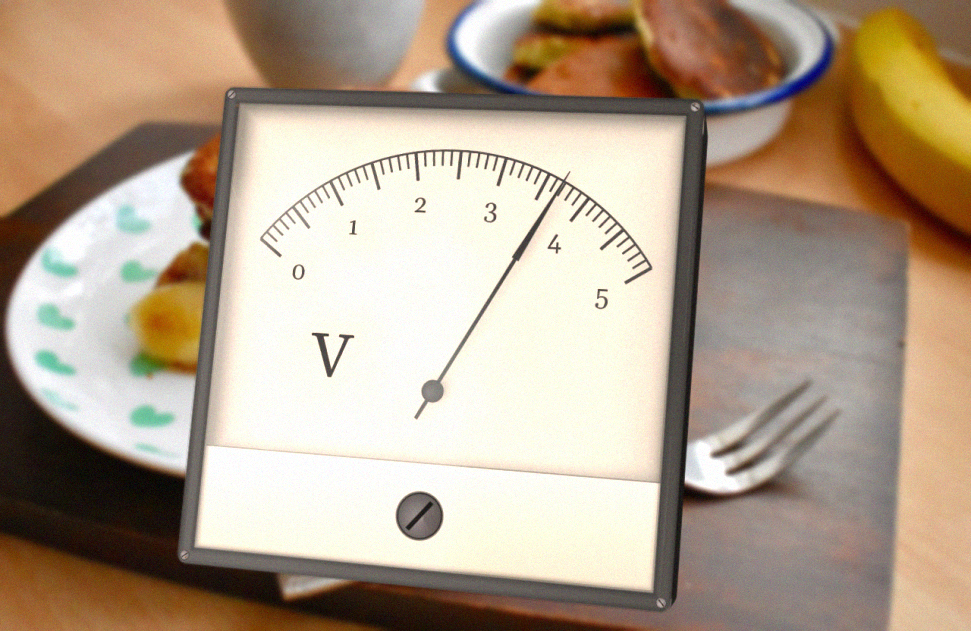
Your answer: **3.7** V
